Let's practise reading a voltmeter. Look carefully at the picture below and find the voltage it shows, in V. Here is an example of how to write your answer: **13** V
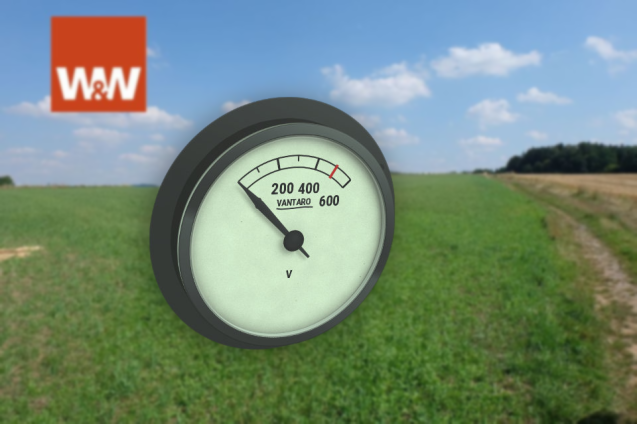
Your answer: **0** V
